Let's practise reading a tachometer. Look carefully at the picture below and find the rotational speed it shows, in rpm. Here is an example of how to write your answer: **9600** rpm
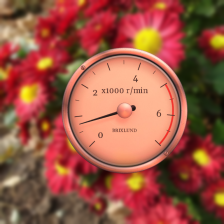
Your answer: **750** rpm
